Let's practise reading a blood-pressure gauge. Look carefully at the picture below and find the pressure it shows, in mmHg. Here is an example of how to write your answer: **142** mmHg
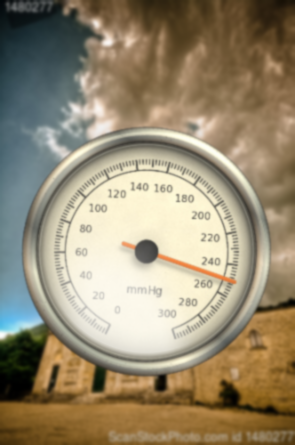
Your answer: **250** mmHg
